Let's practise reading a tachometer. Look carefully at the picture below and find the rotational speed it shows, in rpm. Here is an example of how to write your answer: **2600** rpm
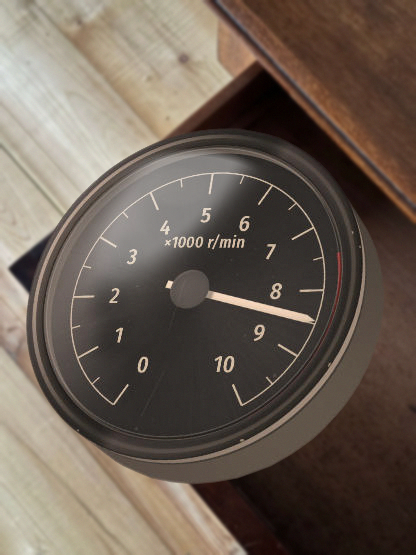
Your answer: **8500** rpm
